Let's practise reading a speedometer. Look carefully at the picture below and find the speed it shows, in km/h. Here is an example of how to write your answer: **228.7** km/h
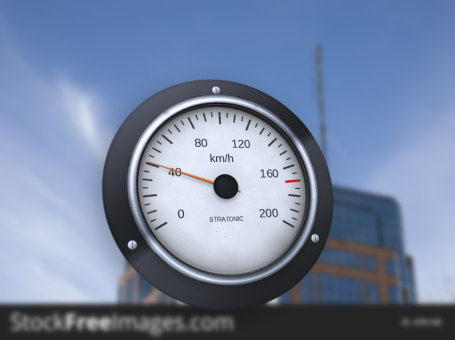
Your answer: **40** km/h
